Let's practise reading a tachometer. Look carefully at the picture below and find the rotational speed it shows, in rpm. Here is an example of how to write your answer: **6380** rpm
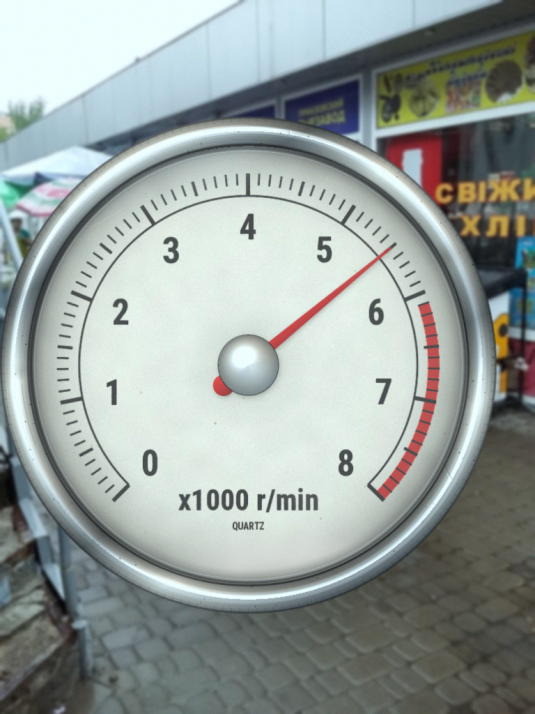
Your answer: **5500** rpm
